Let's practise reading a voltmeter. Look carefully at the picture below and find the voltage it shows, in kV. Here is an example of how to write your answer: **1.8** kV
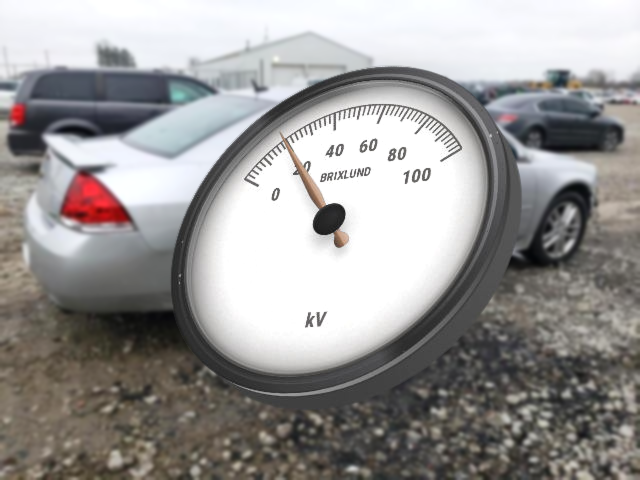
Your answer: **20** kV
